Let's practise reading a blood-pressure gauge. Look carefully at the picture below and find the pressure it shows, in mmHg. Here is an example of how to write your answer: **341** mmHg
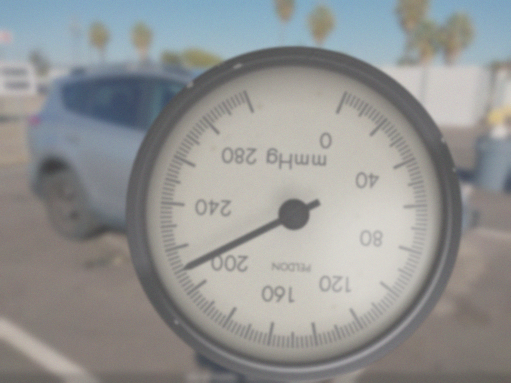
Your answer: **210** mmHg
